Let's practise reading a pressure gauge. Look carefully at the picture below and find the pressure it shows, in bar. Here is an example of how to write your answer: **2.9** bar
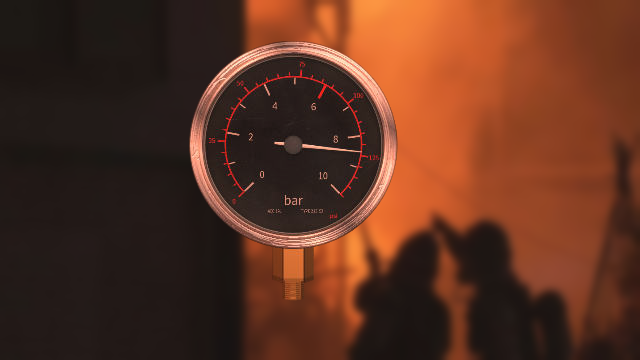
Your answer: **8.5** bar
